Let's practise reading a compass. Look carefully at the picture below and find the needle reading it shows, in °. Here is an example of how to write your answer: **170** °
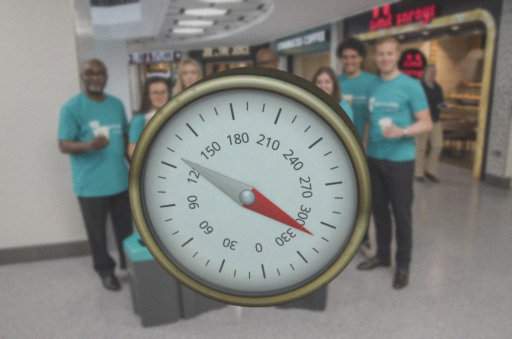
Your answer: **310** °
